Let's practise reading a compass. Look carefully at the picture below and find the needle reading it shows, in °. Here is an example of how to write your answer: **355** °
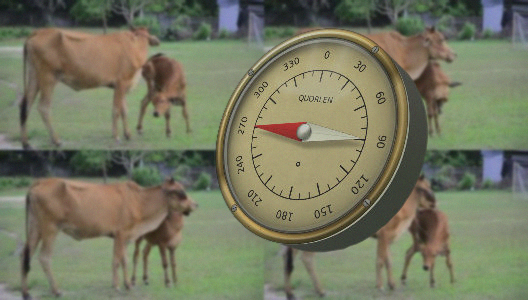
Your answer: **270** °
